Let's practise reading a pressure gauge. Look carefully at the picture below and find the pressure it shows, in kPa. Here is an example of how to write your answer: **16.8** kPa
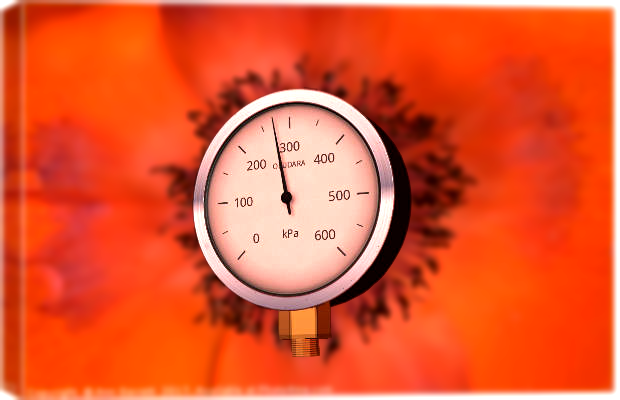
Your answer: **275** kPa
